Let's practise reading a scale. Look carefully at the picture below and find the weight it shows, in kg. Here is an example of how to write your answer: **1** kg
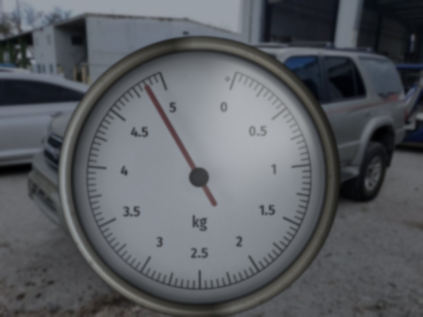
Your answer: **4.85** kg
